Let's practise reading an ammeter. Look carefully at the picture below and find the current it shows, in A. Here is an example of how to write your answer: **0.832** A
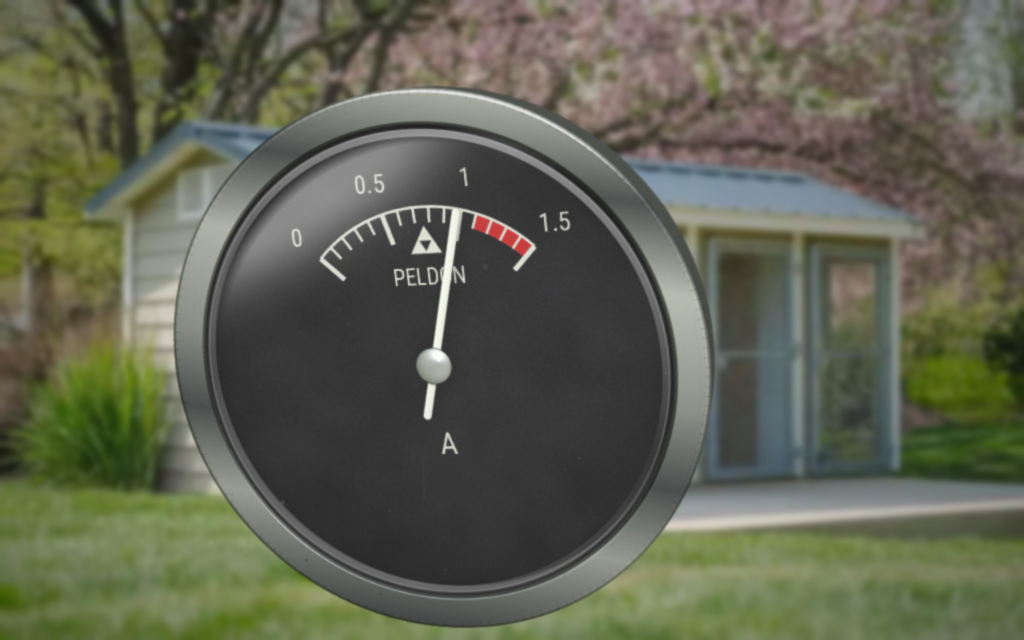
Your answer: **1** A
